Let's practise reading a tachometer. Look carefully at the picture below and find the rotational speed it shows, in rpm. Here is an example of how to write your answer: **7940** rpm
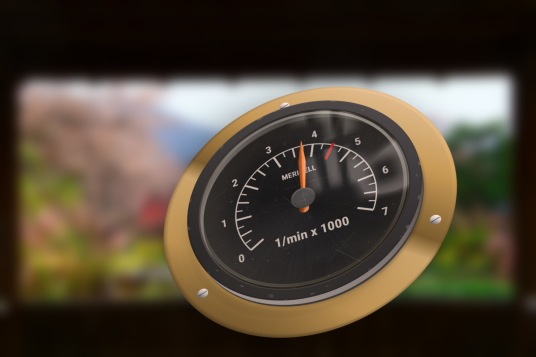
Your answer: **3750** rpm
